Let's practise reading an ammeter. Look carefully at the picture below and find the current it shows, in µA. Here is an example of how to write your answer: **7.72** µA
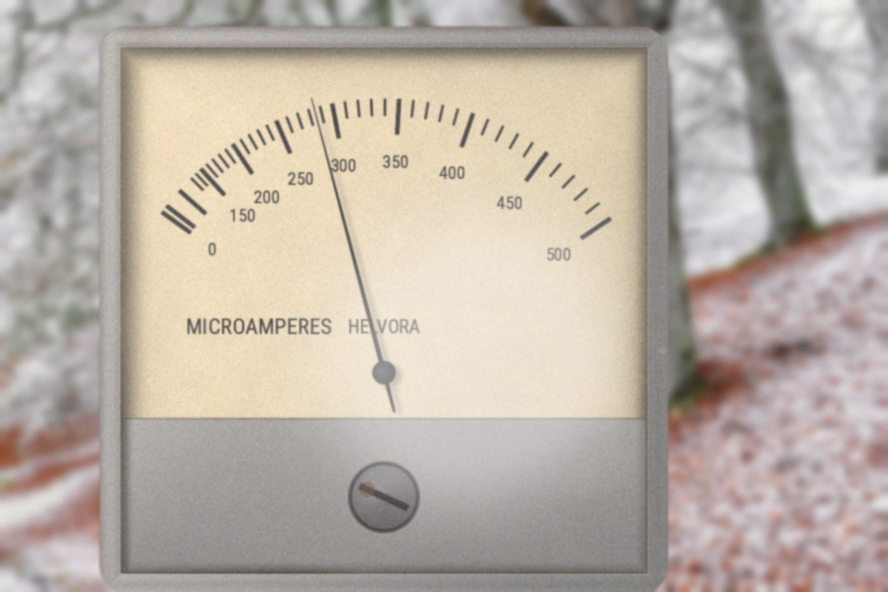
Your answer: **285** µA
